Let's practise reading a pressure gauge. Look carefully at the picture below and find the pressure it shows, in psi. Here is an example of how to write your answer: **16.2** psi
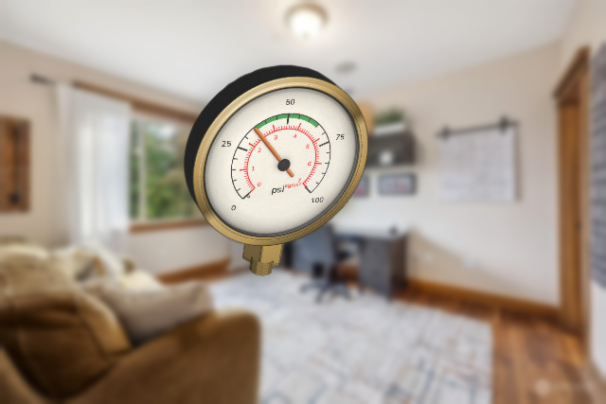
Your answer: **35** psi
